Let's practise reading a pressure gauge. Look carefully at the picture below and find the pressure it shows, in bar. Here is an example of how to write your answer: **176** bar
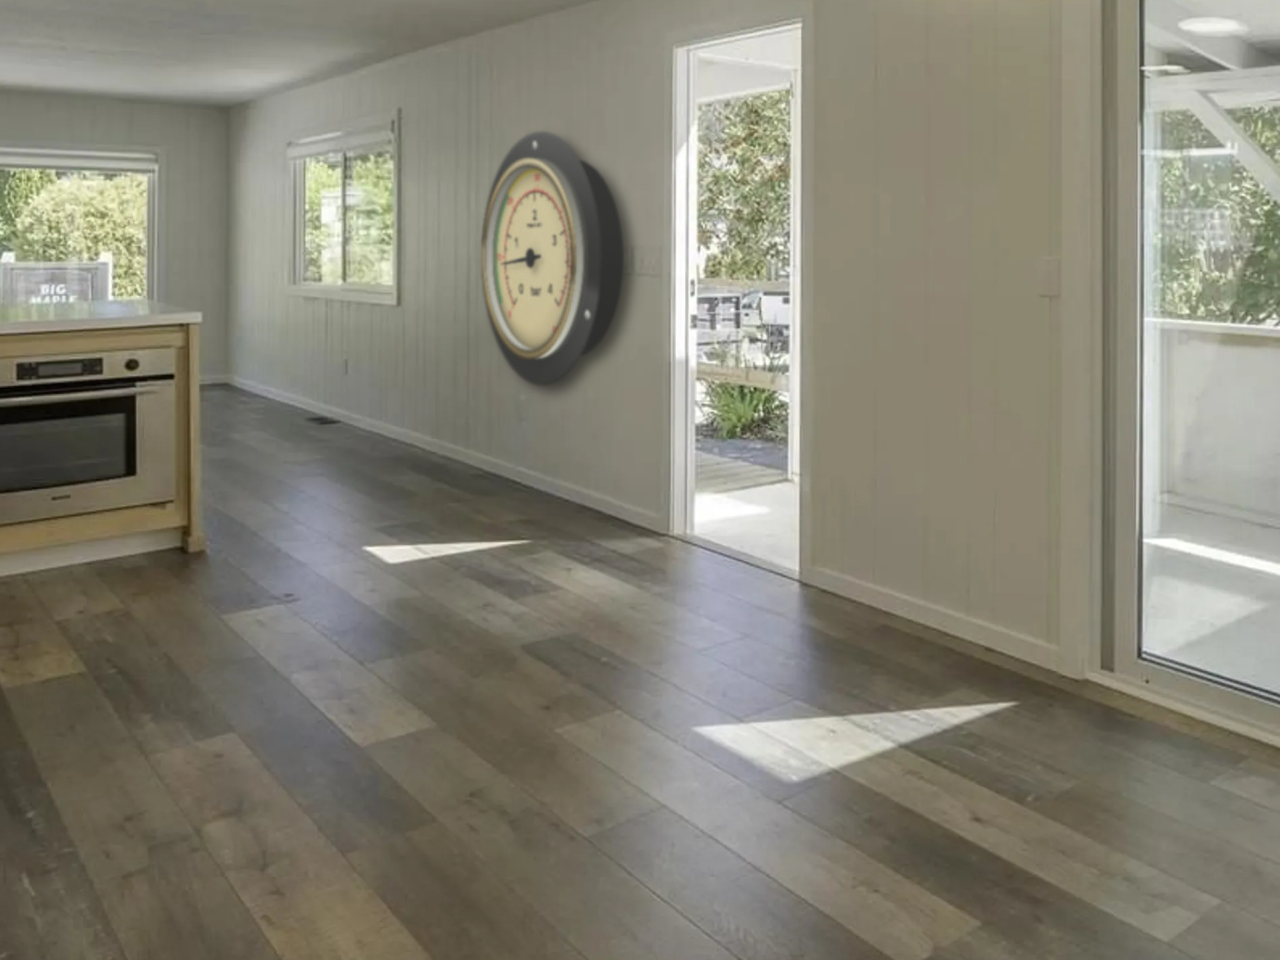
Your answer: **0.6** bar
